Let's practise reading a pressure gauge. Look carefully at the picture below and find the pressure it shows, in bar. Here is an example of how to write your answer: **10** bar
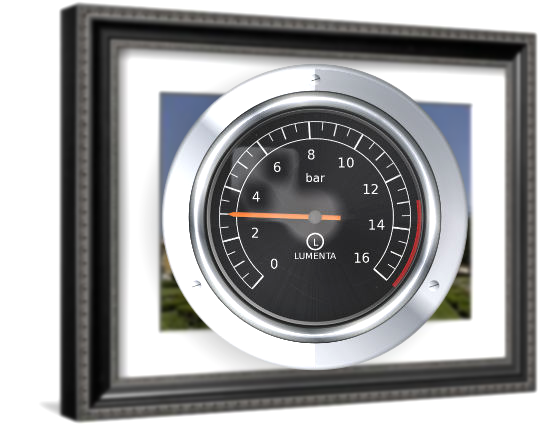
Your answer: **3** bar
